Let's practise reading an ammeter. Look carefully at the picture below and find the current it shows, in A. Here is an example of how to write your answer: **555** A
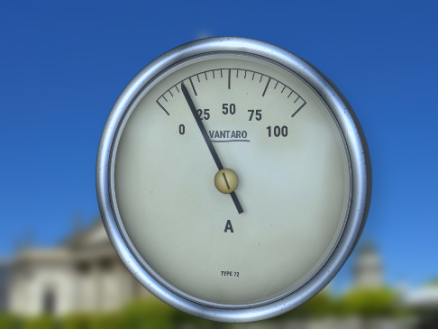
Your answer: **20** A
